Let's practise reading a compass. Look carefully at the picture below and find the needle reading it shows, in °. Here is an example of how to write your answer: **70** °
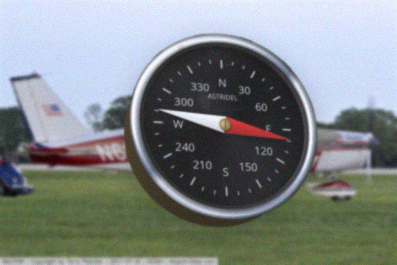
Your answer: **100** °
